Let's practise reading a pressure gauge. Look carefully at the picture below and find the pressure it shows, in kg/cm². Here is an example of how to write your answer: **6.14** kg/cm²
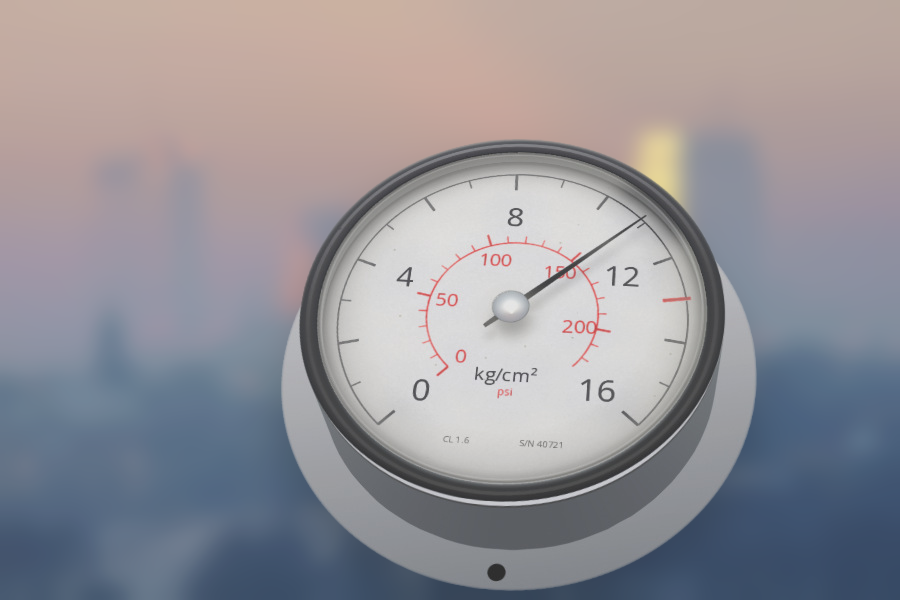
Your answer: **11** kg/cm²
